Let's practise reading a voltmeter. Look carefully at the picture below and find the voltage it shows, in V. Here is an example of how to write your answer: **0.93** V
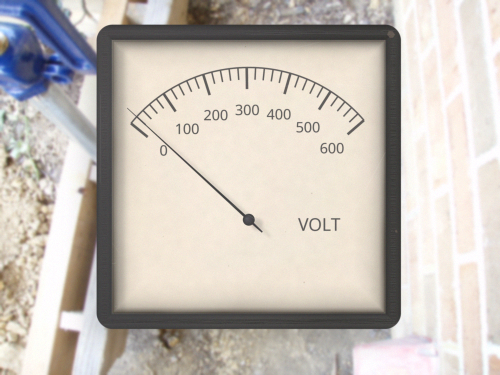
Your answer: **20** V
